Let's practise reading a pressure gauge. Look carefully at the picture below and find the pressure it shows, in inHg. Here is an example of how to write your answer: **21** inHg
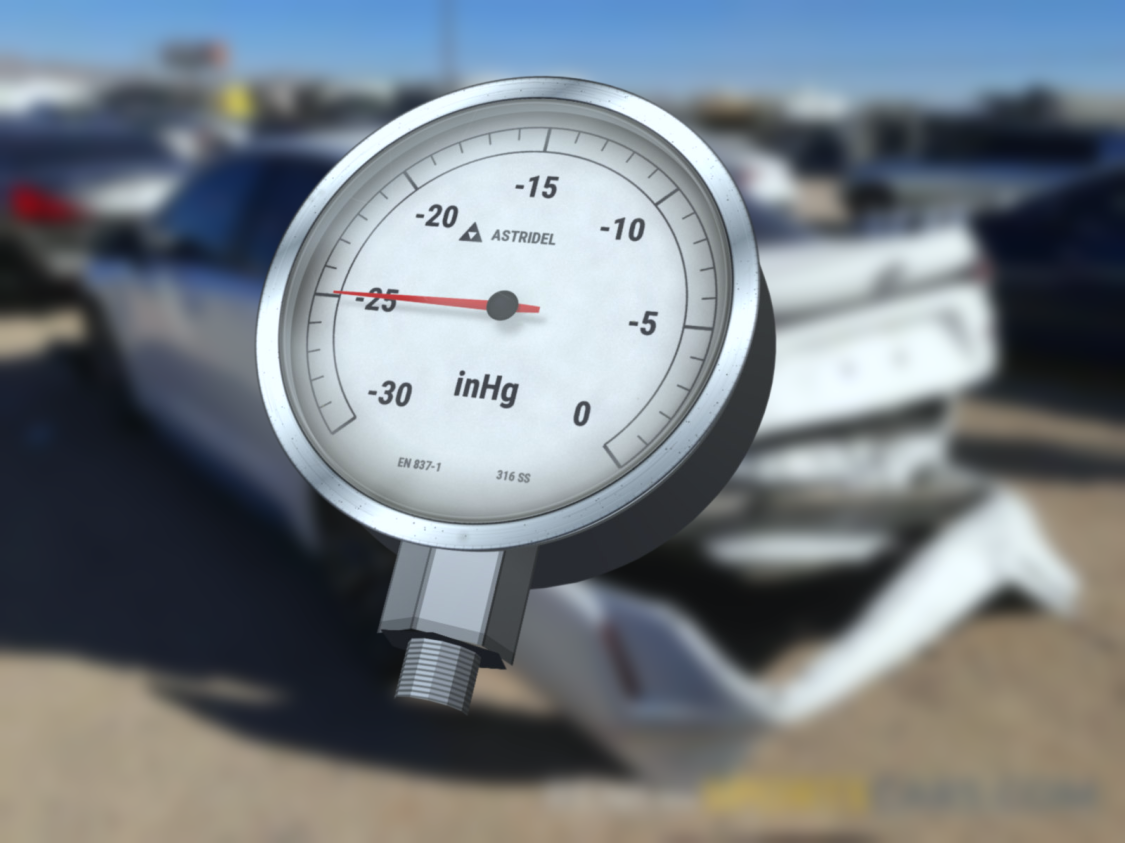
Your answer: **-25** inHg
